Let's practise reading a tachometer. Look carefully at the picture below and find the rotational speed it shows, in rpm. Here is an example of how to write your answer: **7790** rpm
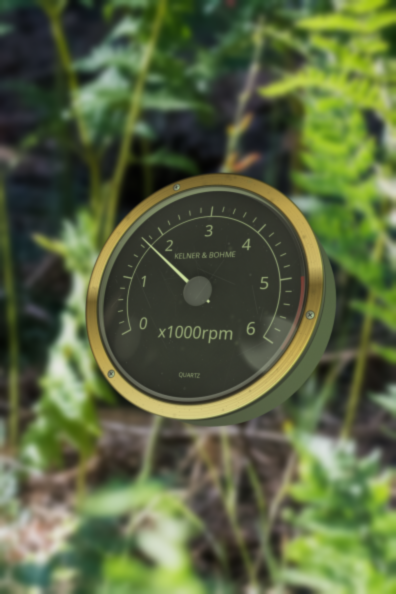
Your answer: **1700** rpm
